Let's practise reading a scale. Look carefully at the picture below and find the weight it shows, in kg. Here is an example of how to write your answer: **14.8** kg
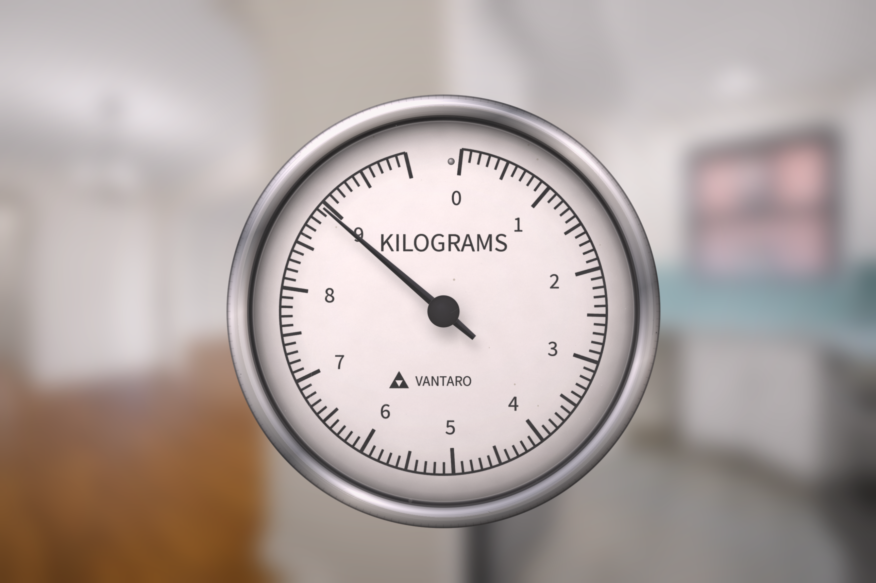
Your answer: **8.95** kg
